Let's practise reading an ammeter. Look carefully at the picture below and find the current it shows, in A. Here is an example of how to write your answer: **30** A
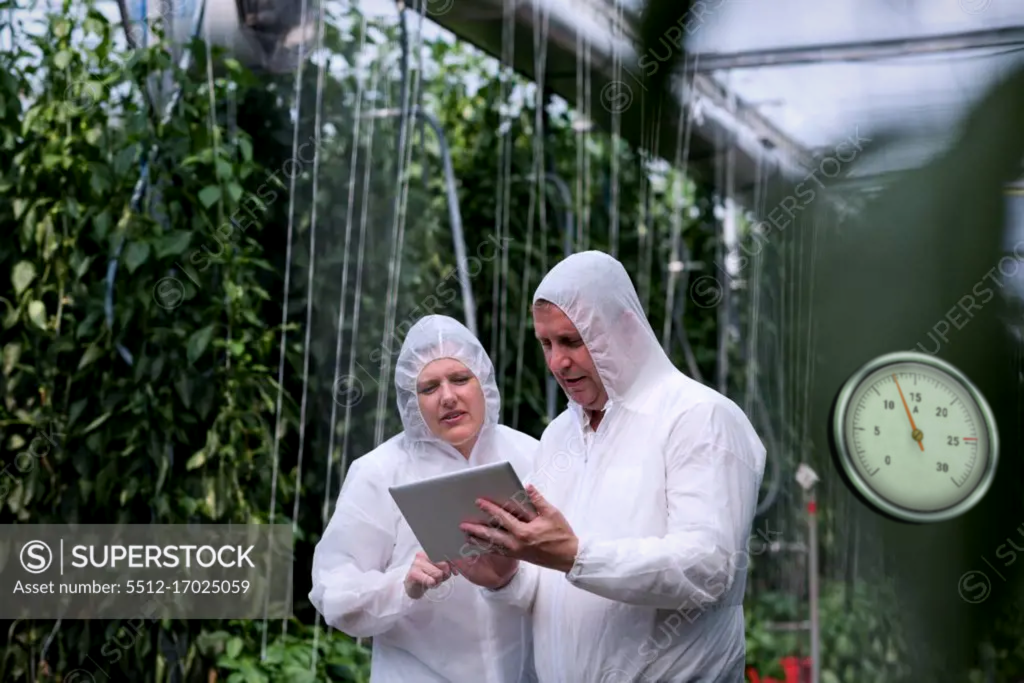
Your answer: **12.5** A
